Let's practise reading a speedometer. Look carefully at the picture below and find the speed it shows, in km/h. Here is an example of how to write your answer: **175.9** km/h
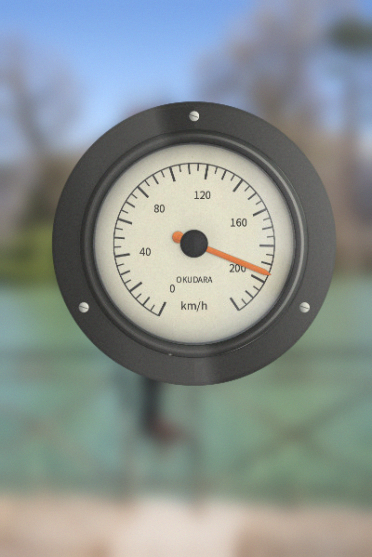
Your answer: **195** km/h
